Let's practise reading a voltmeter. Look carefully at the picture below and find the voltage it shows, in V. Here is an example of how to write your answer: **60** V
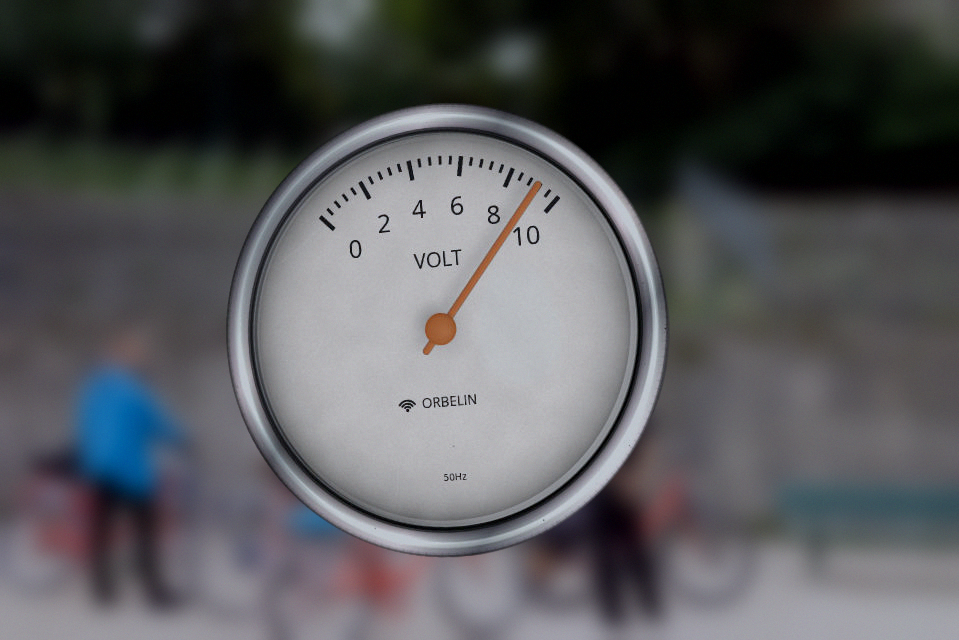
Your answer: **9.2** V
